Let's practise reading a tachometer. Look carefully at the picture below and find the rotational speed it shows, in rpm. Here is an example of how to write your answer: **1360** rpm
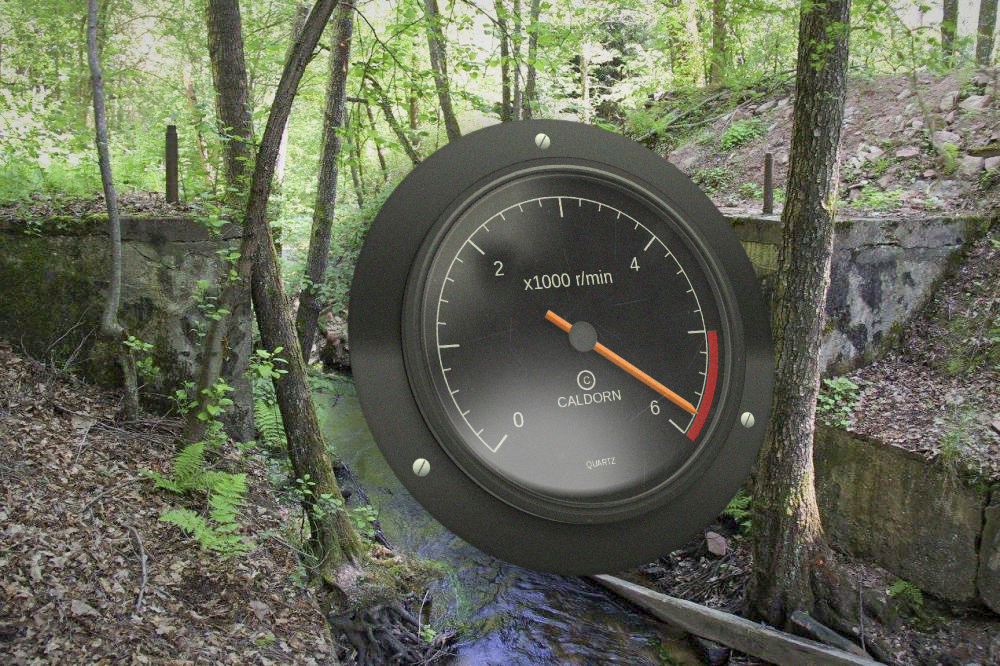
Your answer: **5800** rpm
